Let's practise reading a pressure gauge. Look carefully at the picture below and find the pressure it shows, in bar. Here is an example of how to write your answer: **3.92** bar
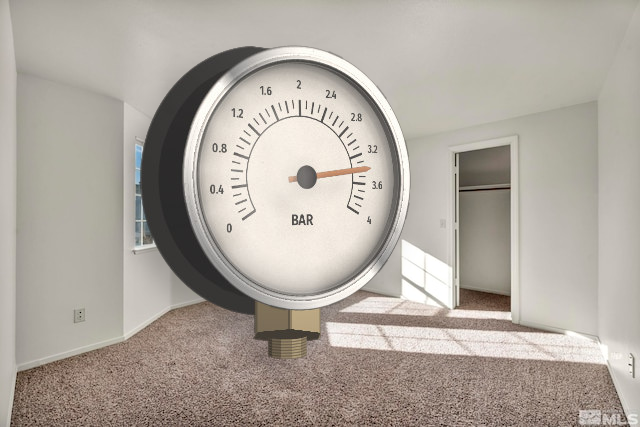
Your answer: **3.4** bar
